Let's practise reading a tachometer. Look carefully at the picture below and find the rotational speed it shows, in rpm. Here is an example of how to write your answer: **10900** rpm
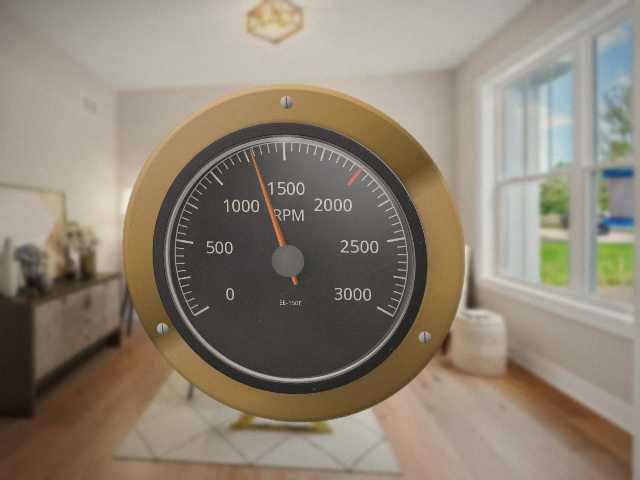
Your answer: **1300** rpm
